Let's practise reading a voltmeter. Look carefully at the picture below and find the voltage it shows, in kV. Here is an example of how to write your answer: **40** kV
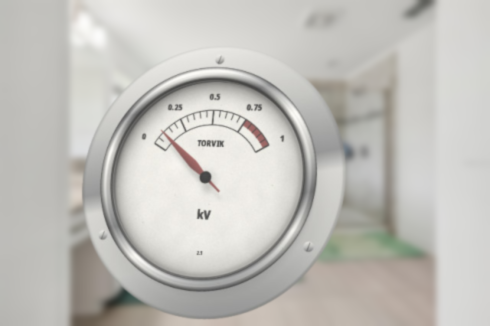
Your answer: **0.1** kV
